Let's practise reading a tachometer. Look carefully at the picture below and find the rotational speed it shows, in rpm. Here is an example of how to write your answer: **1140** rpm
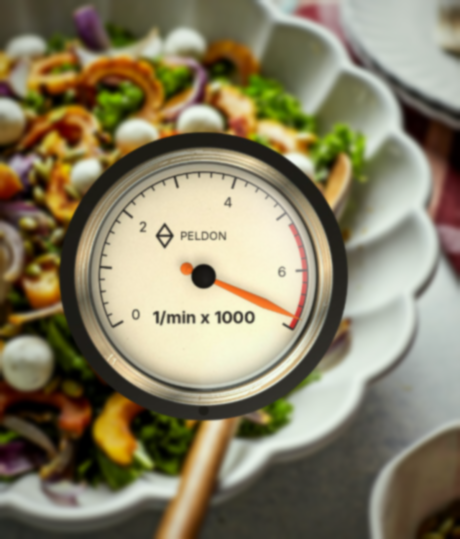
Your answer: **6800** rpm
